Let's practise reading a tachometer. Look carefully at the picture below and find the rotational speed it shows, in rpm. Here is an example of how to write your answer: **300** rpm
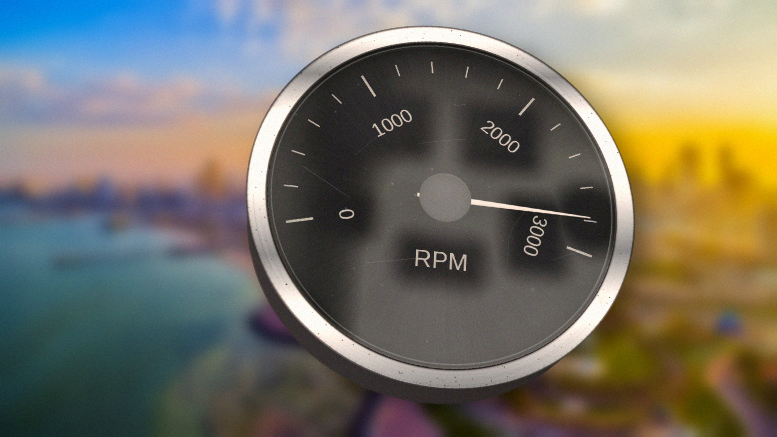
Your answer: **2800** rpm
